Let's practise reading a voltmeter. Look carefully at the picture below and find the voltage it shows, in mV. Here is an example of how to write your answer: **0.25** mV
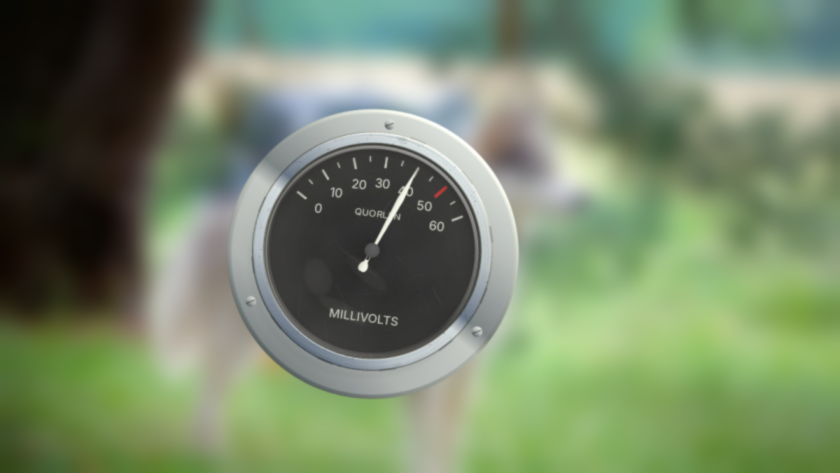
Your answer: **40** mV
